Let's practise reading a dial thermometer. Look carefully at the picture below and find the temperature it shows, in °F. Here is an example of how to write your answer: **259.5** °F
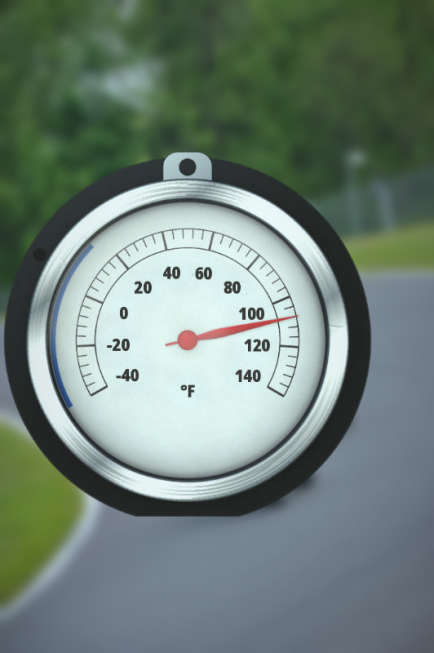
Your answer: **108** °F
